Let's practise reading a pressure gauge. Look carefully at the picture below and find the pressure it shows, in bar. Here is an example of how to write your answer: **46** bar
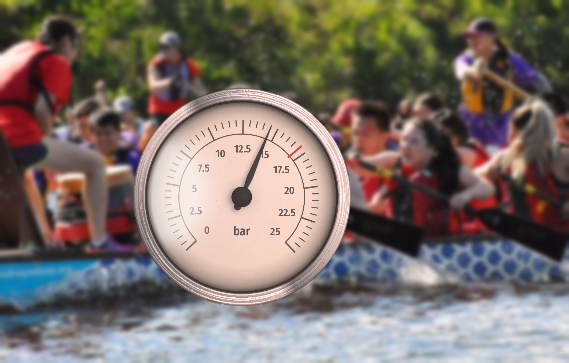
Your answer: **14.5** bar
